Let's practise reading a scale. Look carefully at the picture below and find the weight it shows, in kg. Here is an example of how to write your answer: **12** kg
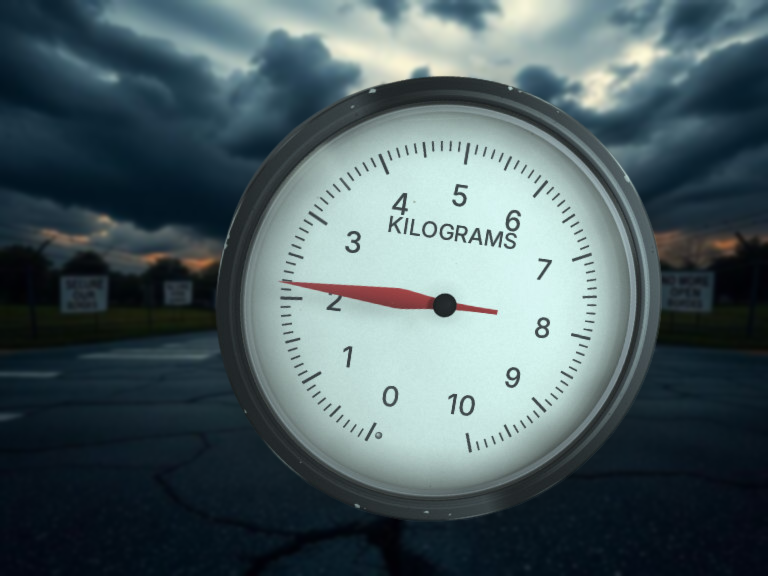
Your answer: **2.2** kg
